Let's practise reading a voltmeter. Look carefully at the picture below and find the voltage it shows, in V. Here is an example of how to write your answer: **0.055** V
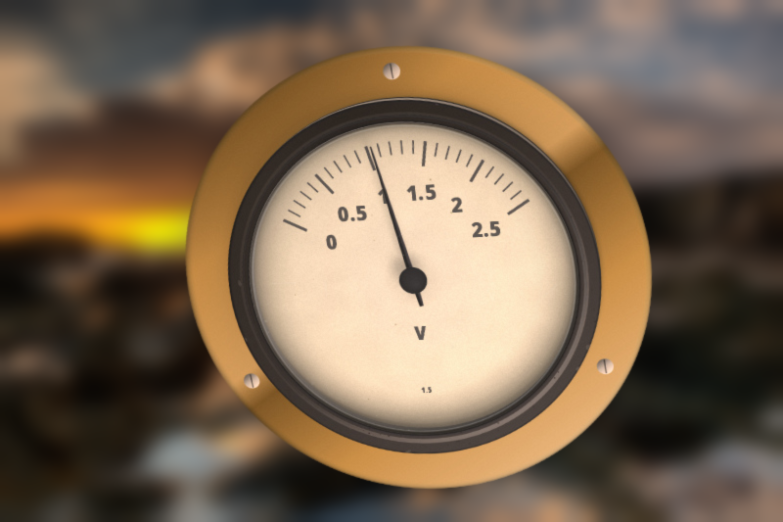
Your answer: **1.05** V
